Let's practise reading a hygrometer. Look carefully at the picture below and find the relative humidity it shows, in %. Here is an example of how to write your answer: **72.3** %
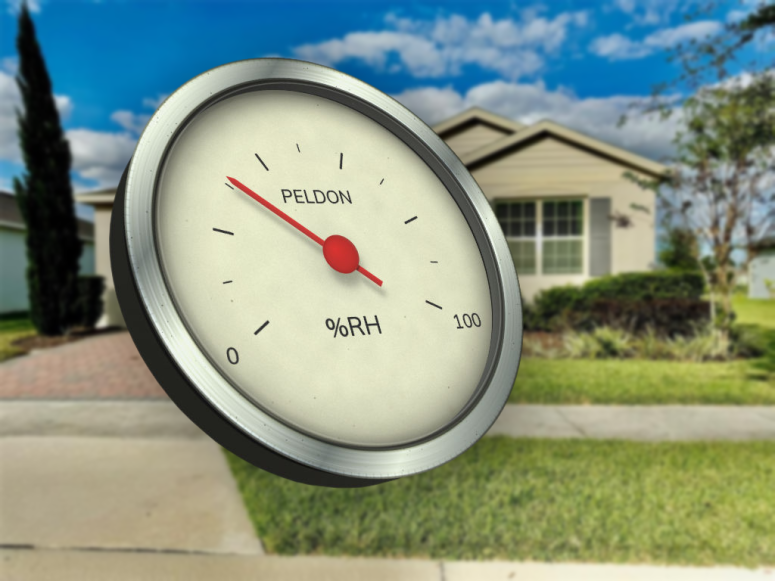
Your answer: **30** %
